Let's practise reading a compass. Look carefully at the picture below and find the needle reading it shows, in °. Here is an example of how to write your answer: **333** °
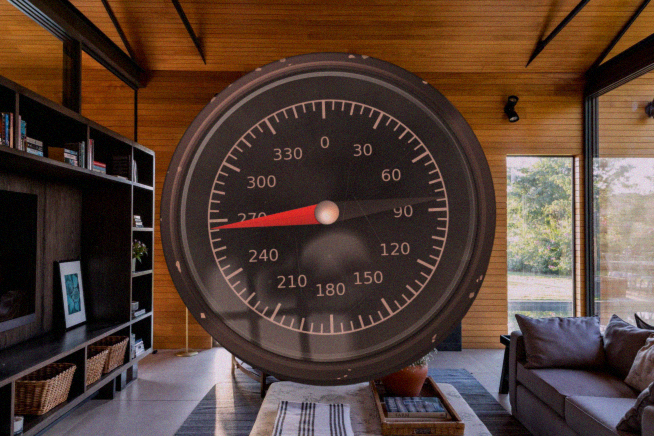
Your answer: **265** °
